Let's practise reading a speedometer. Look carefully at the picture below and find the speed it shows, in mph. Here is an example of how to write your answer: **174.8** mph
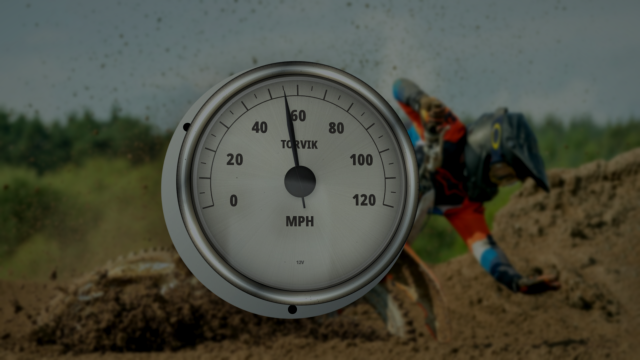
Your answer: **55** mph
